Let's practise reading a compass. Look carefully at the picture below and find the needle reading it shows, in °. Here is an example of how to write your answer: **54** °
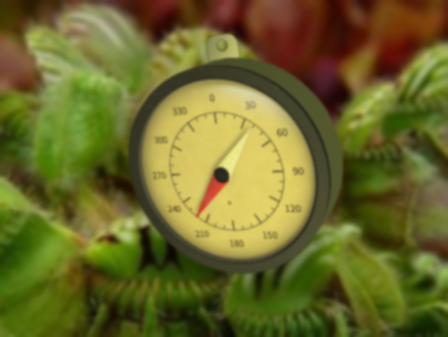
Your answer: **220** °
